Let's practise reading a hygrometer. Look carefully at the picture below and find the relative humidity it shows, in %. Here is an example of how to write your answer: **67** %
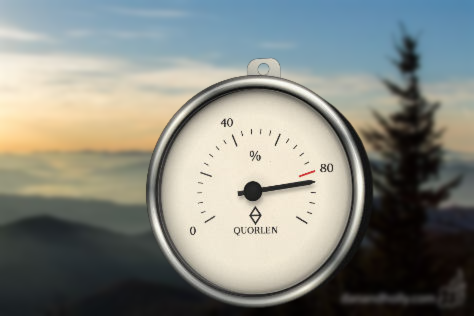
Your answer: **84** %
